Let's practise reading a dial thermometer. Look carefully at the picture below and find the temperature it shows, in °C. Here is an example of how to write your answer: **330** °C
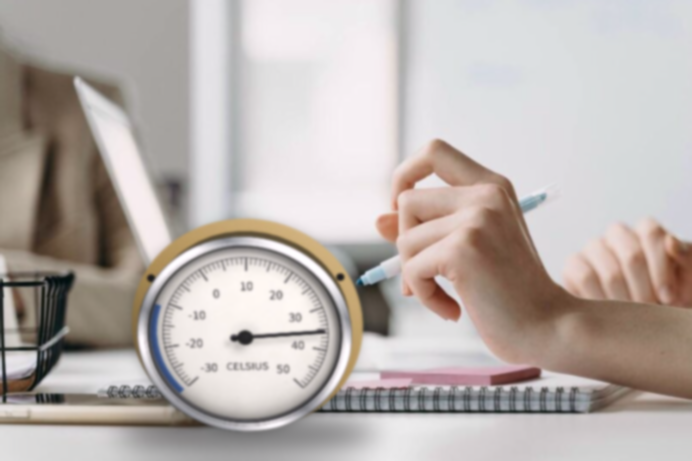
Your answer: **35** °C
